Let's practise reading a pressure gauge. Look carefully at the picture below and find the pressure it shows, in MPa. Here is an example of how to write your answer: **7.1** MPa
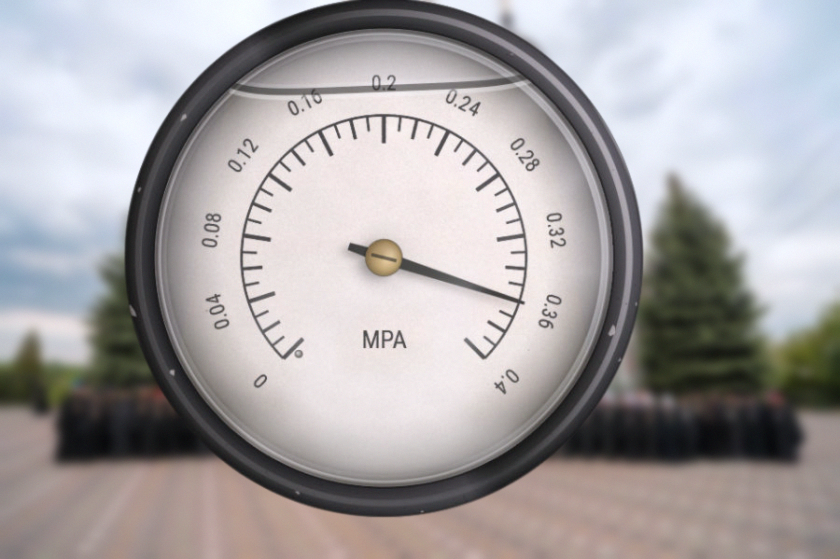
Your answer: **0.36** MPa
